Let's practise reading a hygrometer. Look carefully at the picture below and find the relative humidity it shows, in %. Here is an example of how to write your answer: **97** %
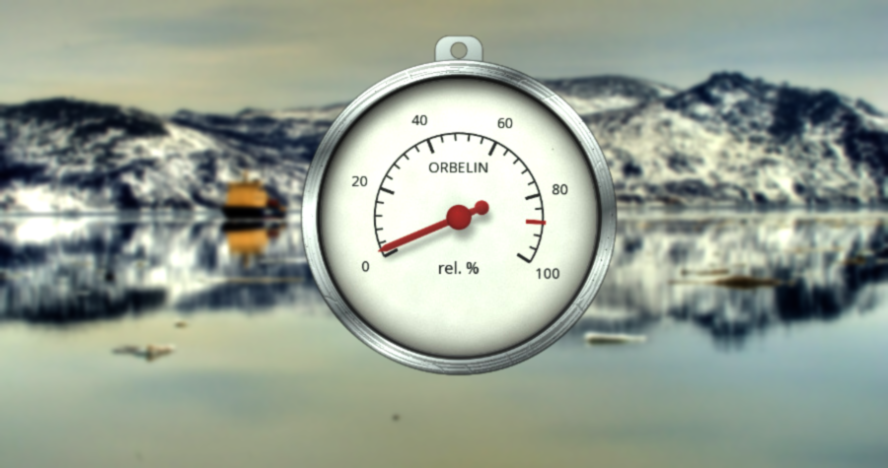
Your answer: **2** %
